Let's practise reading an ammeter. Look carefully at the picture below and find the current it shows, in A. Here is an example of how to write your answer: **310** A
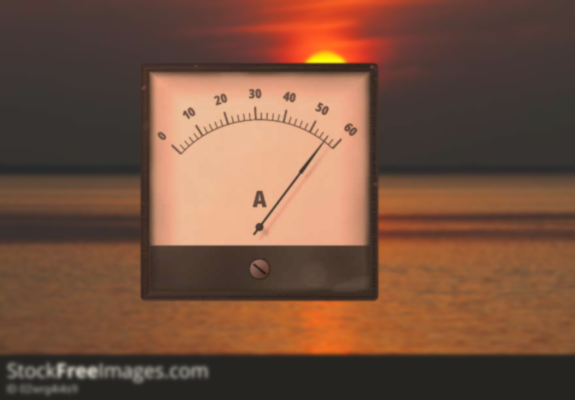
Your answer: **56** A
